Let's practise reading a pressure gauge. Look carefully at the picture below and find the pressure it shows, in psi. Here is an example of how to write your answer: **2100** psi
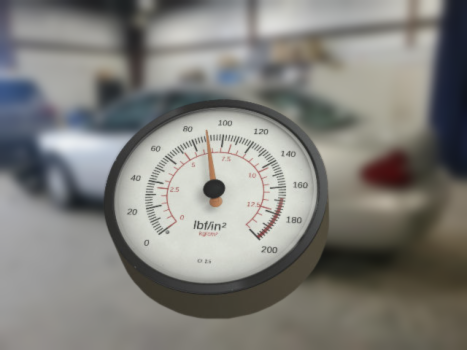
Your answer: **90** psi
